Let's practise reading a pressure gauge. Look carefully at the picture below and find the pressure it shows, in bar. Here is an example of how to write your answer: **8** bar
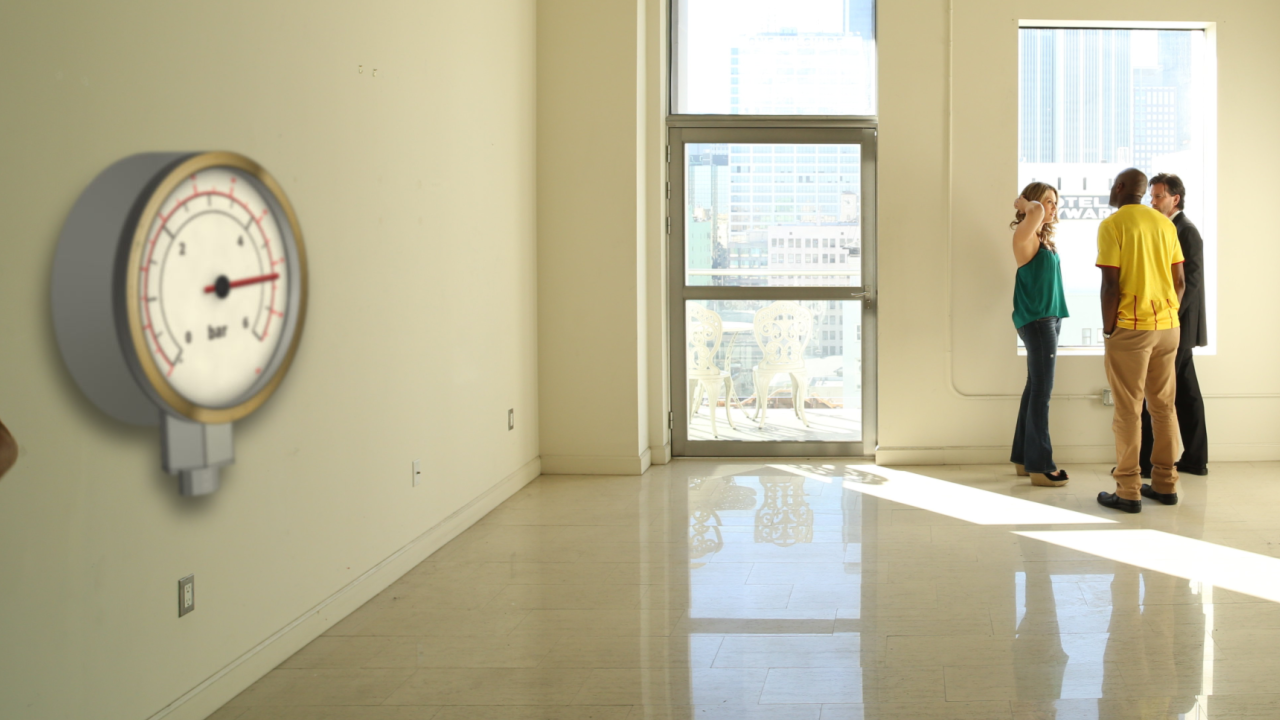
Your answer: **5** bar
